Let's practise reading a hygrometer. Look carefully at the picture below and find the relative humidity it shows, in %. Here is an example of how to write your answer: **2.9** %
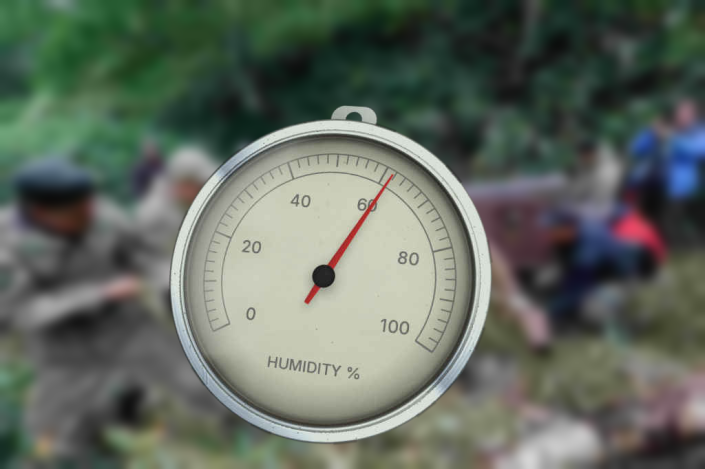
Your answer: **62** %
